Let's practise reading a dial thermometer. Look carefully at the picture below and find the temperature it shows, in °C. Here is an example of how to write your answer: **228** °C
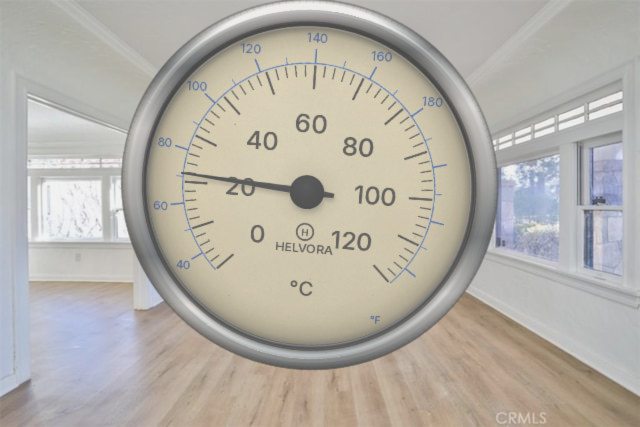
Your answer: **22** °C
